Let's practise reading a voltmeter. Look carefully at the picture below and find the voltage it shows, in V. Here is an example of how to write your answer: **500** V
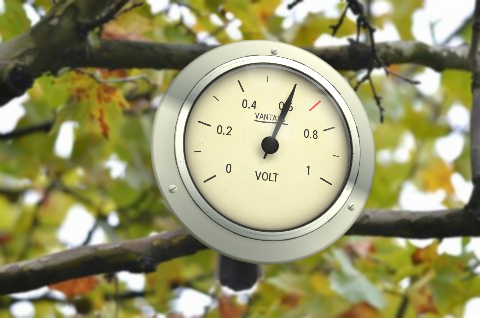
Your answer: **0.6** V
